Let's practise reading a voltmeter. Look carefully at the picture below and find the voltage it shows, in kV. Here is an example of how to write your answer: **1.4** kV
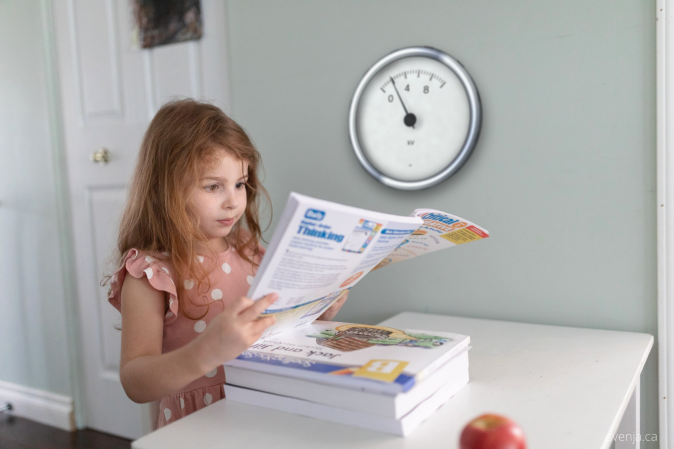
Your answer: **2** kV
